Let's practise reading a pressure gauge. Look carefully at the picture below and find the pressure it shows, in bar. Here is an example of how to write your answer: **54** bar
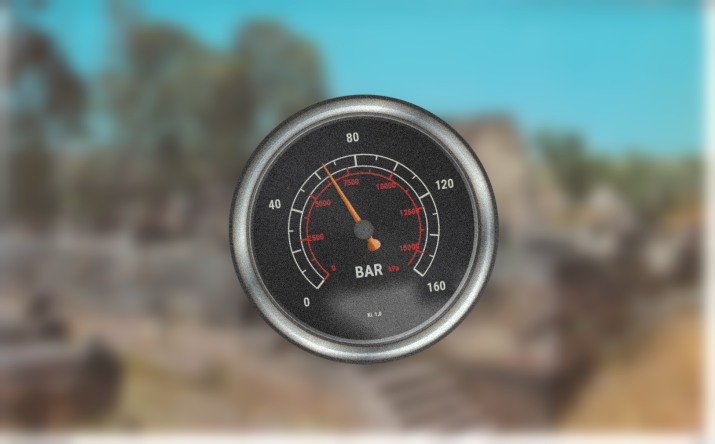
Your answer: **65** bar
